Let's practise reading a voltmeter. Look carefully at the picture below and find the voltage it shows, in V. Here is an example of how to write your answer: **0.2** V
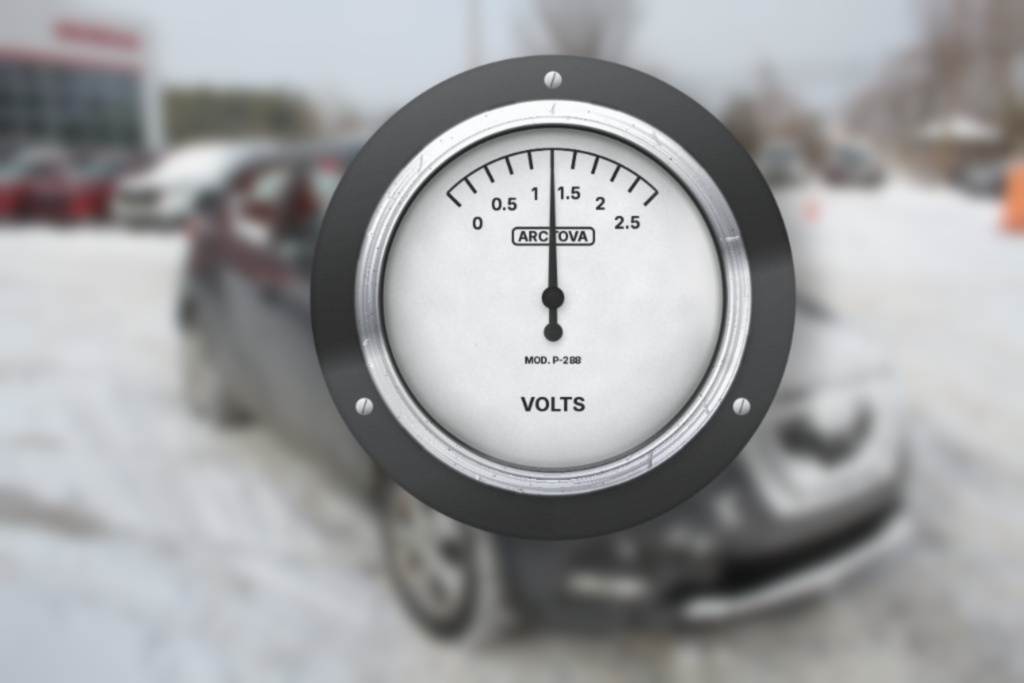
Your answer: **1.25** V
